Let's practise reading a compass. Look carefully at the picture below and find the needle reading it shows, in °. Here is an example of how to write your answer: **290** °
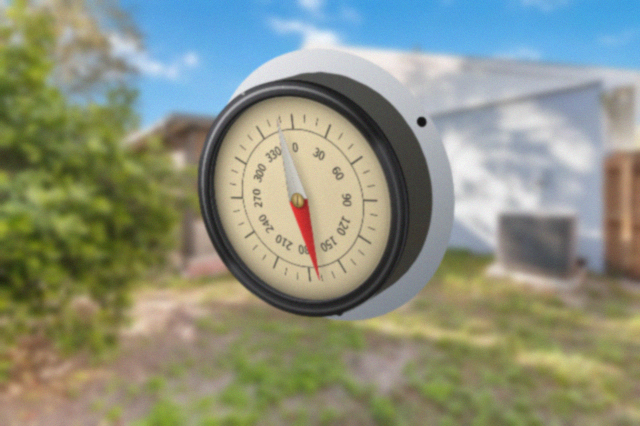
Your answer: **170** °
